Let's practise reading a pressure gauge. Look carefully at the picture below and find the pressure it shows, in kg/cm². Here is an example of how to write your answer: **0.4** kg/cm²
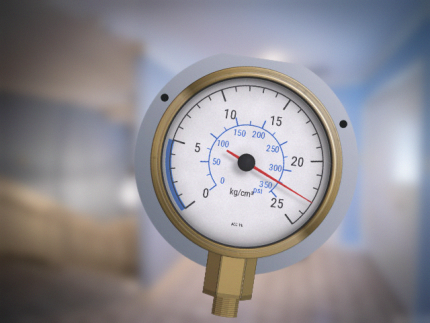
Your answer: **23** kg/cm²
